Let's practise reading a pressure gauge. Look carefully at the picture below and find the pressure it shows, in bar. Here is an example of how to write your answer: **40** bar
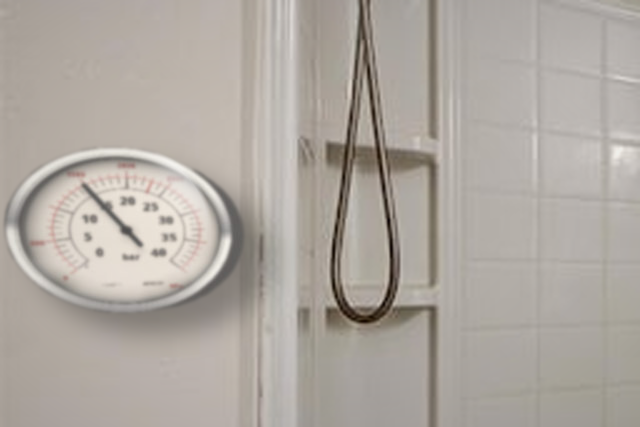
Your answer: **15** bar
